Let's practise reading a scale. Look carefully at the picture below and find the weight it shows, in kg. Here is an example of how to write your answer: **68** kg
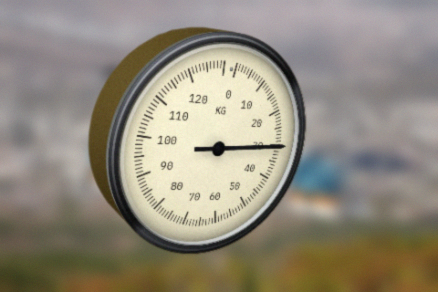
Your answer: **30** kg
